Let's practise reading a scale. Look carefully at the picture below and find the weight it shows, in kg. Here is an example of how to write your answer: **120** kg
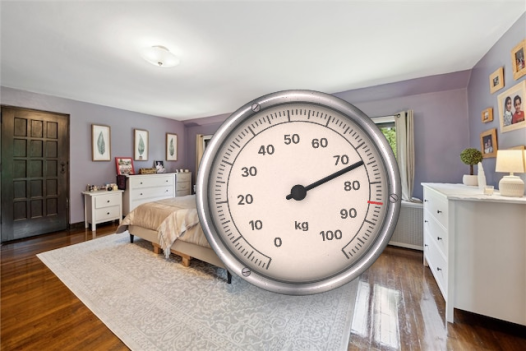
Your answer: **74** kg
